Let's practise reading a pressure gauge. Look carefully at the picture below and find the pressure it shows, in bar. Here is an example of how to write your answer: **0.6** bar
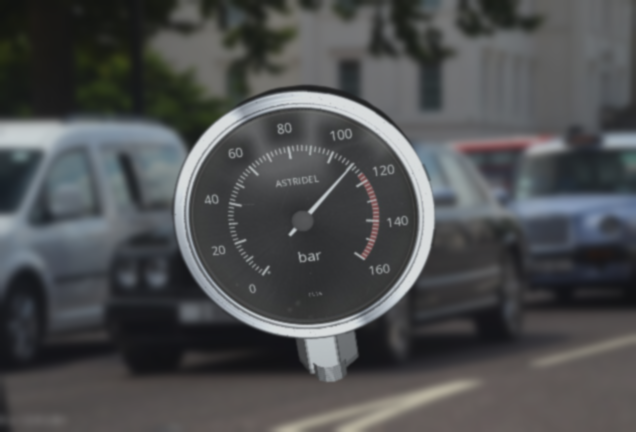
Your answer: **110** bar
